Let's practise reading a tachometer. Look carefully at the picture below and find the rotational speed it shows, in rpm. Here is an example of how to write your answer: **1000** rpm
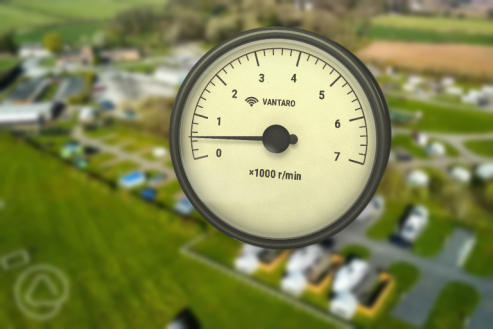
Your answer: **500** rpm
